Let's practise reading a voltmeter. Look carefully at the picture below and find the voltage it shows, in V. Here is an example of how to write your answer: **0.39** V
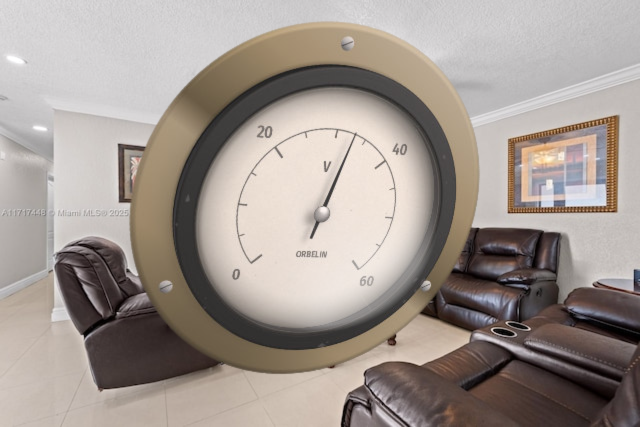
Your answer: **32.5** V
